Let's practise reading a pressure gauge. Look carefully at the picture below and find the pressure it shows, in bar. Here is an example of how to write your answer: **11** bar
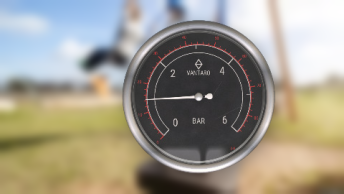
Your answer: **1** bar
